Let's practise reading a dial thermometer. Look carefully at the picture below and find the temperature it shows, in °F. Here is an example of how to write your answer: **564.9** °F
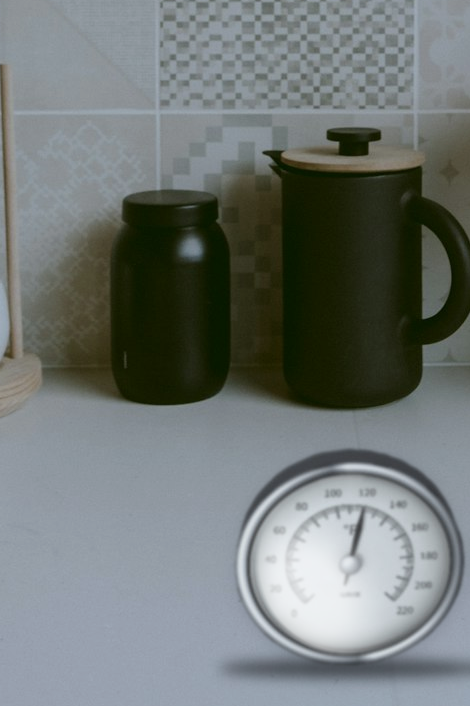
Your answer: **120** °F
